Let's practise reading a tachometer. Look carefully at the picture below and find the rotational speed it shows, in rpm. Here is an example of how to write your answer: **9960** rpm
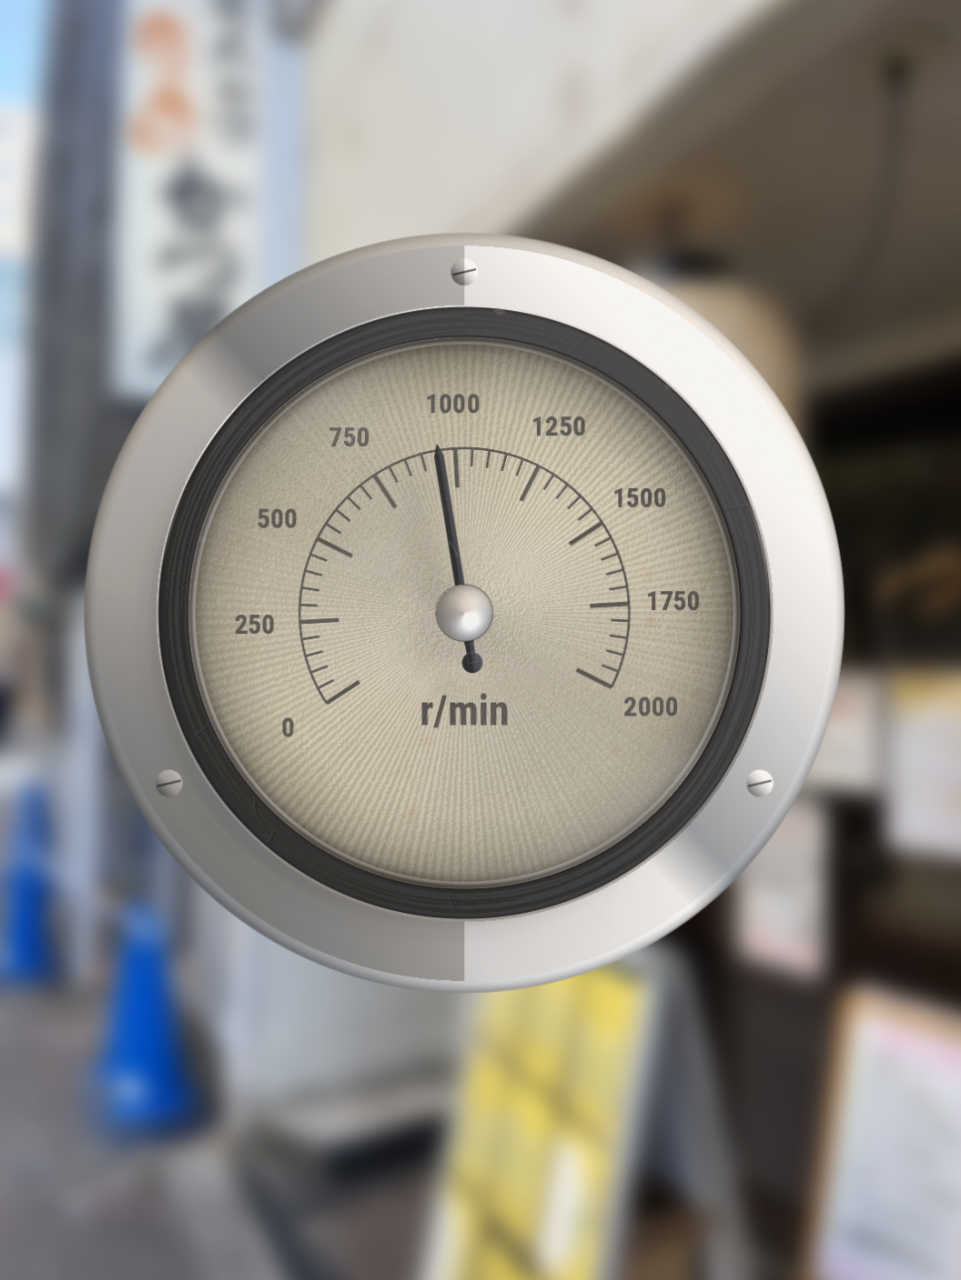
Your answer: **950** rpm
